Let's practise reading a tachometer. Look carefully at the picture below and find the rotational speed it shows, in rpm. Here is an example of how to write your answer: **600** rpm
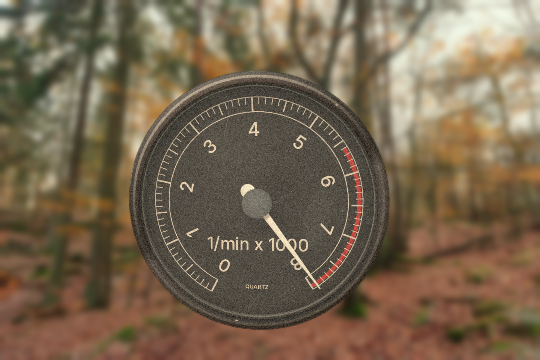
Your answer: **7900** rpm
